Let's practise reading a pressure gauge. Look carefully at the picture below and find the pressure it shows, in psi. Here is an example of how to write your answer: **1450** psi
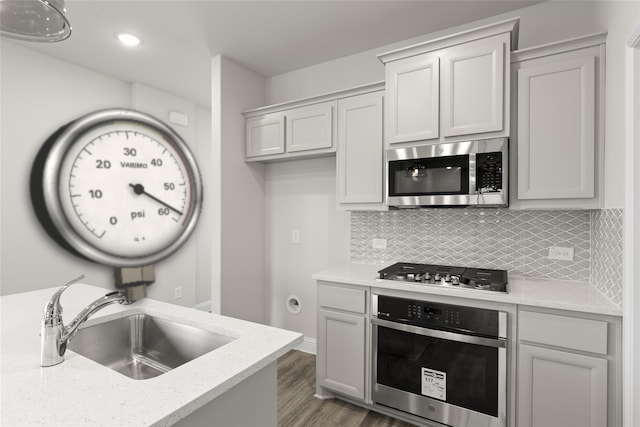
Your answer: **58** psi
